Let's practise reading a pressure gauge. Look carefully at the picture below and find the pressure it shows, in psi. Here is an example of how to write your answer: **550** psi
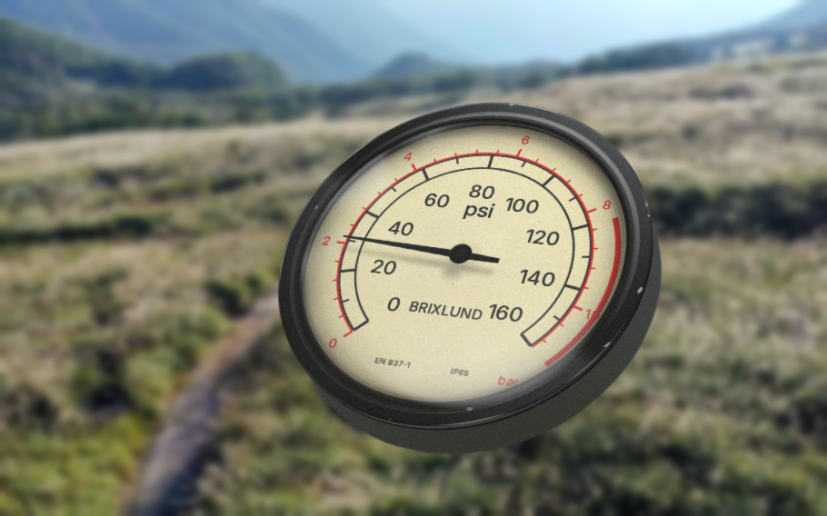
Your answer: **30** psi
